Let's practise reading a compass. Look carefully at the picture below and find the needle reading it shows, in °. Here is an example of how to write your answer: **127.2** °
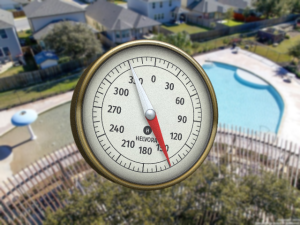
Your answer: **150** °
